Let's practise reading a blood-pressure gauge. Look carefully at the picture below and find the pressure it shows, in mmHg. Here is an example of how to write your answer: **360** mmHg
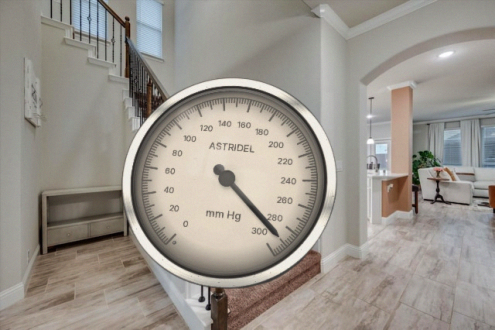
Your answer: **290** mmHg
